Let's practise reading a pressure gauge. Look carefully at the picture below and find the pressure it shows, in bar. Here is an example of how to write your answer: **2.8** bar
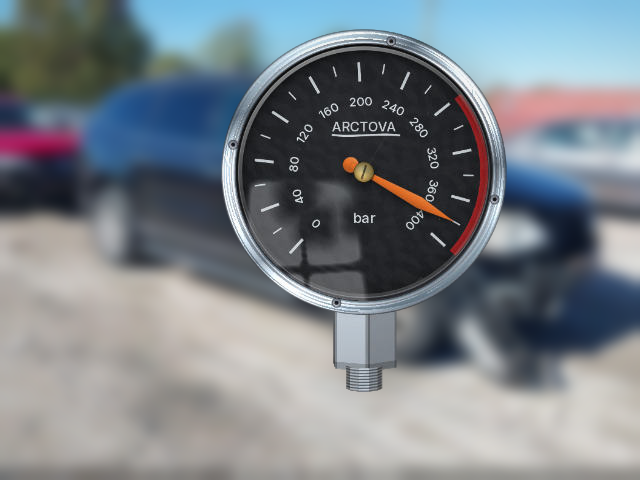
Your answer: **380** bar
